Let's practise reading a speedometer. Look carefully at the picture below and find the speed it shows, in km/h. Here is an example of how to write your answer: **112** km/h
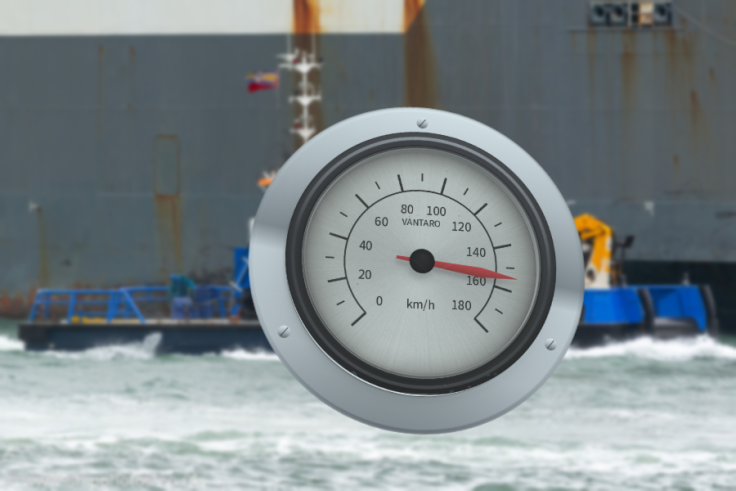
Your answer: **155** km/h
